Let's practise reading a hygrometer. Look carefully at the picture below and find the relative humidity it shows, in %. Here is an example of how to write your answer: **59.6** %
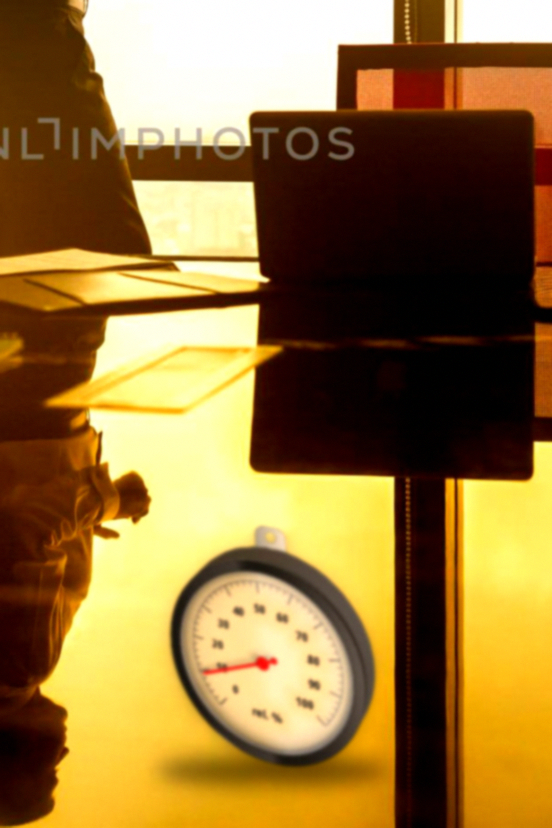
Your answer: **10** %
